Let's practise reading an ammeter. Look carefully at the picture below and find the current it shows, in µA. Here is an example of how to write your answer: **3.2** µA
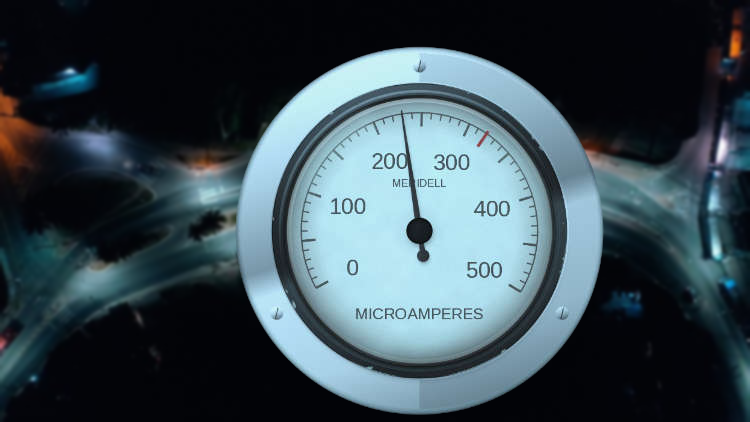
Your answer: **230** µA
